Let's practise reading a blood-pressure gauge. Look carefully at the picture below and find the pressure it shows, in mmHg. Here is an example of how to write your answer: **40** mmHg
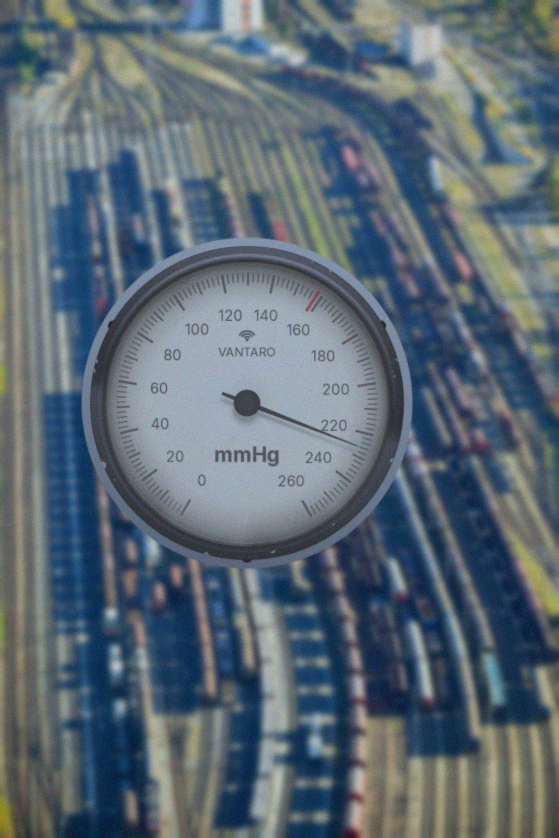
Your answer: **226** mmHg
